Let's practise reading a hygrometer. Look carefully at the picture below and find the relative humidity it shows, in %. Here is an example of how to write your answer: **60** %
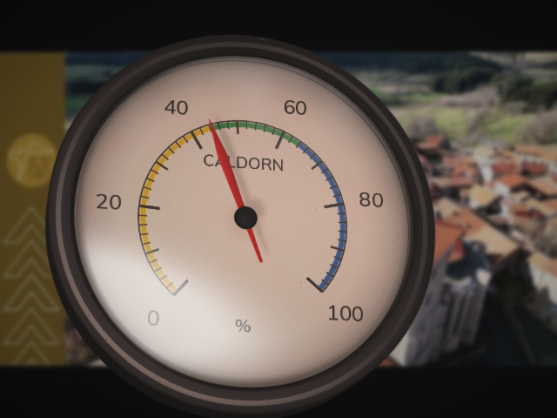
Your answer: **44** %
